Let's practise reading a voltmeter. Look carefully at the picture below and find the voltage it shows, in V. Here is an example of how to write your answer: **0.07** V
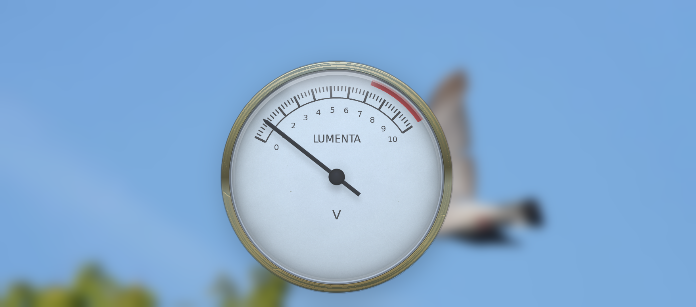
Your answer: **1** V
